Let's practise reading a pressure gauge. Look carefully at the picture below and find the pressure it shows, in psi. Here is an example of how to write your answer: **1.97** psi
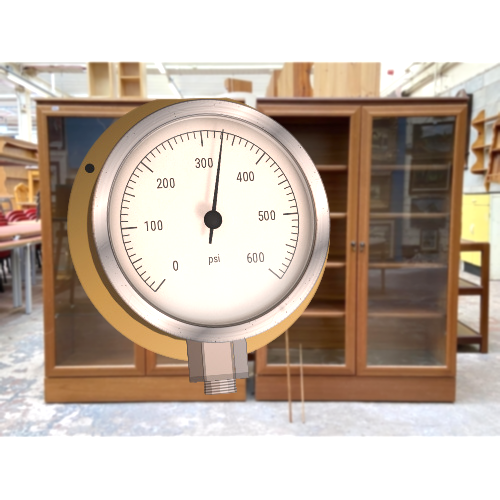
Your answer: **330** psi
